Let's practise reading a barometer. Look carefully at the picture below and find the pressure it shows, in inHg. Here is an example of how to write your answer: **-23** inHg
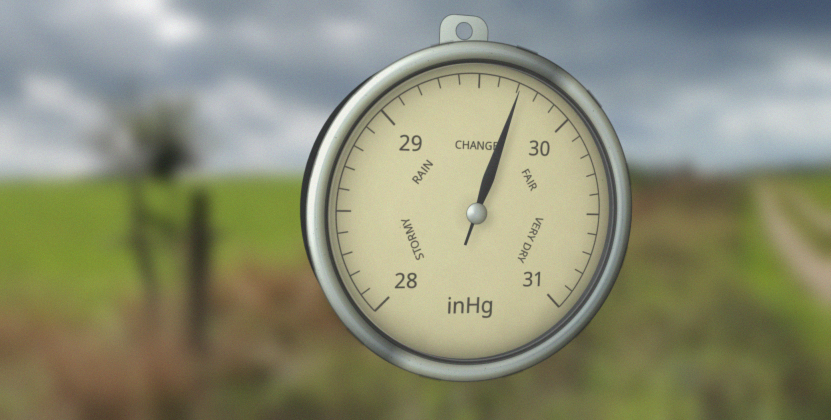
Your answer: **29.7** inHg
